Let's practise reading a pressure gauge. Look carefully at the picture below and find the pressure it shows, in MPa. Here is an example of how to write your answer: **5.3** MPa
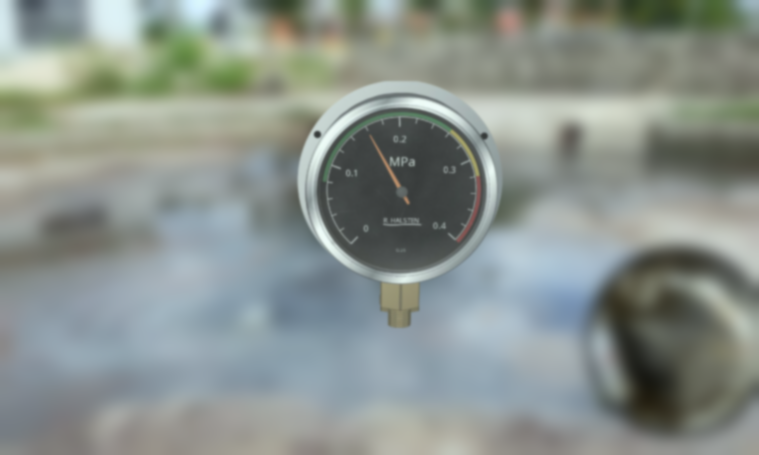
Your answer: **0.16** MPa
